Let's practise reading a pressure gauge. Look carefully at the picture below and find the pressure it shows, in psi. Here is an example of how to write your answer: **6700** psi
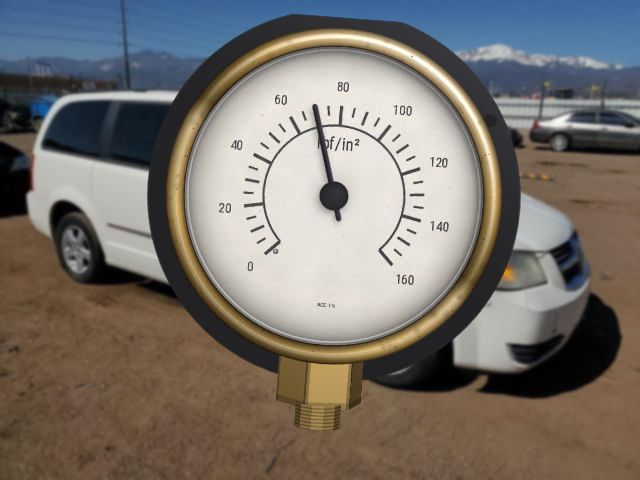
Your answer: **70** psi
